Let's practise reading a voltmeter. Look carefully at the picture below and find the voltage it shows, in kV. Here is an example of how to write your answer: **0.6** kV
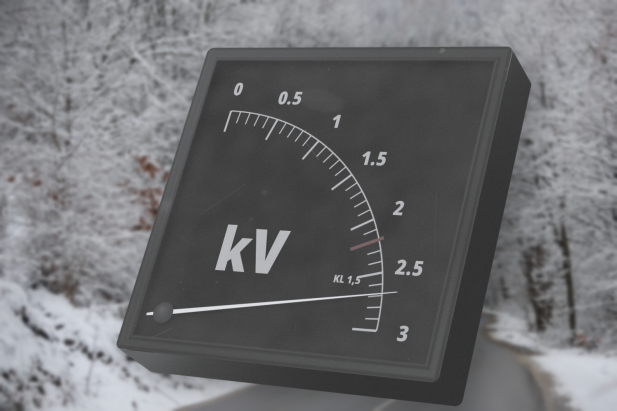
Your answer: **2.7** kV
